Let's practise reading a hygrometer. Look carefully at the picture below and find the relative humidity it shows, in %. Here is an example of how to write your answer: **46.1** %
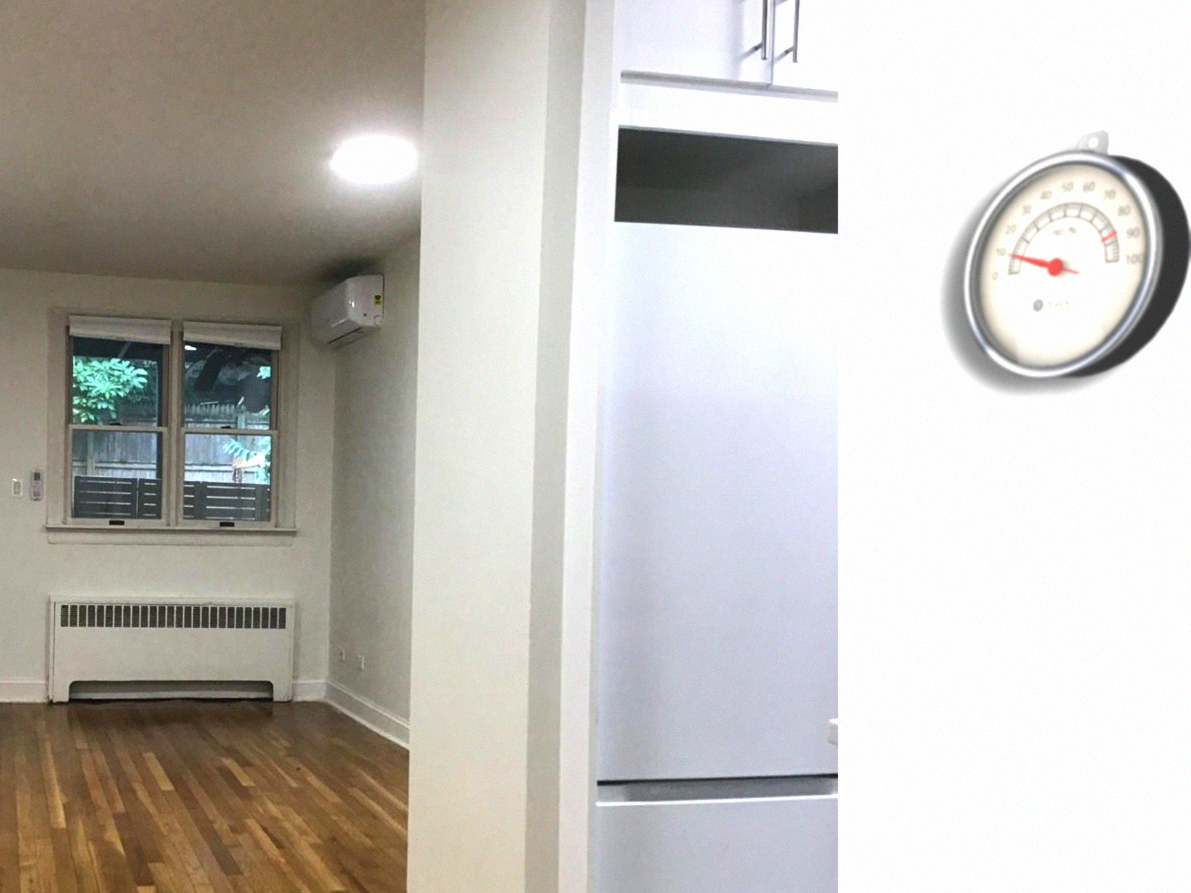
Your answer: **10** %
